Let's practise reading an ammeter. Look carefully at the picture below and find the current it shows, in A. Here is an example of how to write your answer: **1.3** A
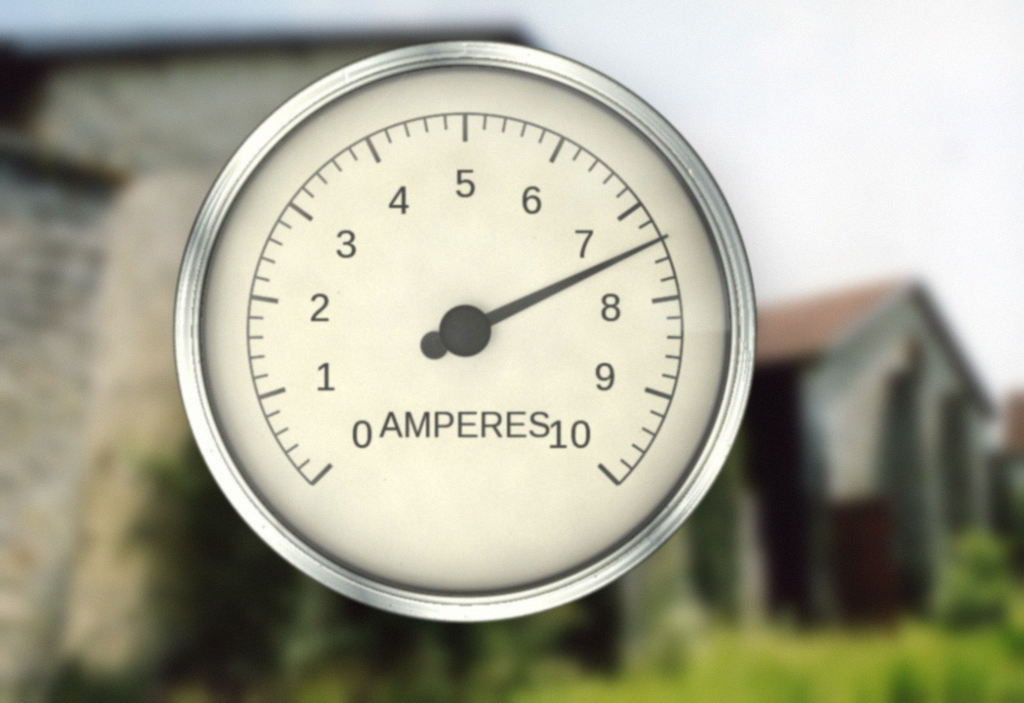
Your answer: **7.4** A
